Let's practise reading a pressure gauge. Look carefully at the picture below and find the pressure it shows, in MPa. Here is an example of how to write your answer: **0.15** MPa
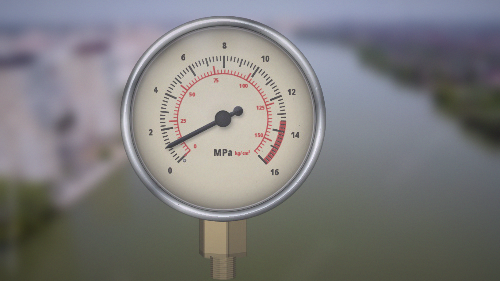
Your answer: **1** MPa
